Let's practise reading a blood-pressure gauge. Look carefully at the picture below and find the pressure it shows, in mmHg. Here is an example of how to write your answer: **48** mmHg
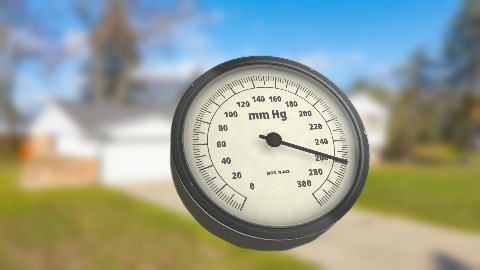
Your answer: **260** mmHg
